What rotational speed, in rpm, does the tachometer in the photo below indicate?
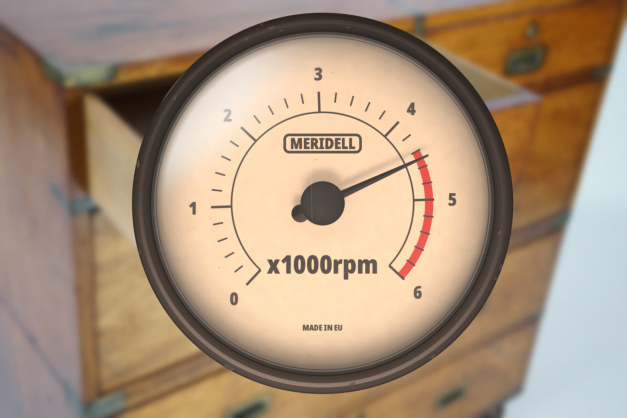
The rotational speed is 4500 rpm
